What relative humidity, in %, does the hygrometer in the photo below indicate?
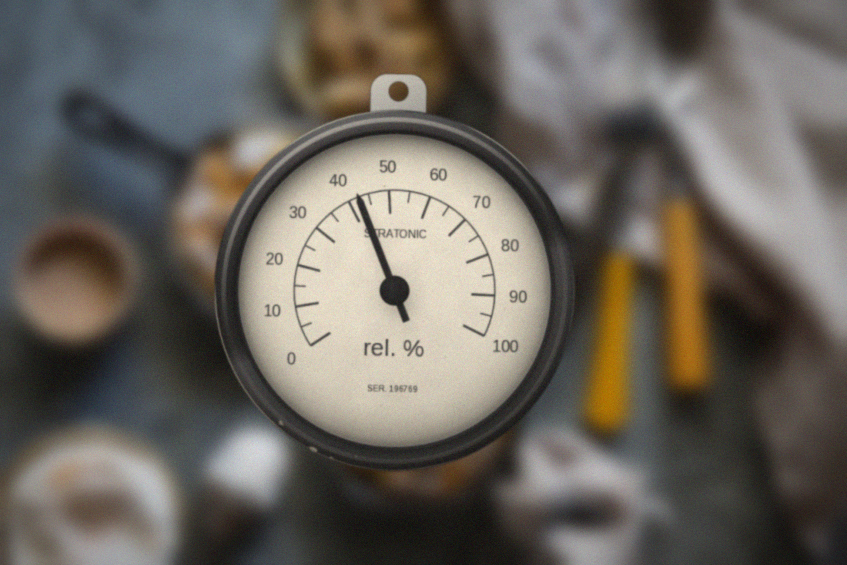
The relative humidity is 42.5 %
